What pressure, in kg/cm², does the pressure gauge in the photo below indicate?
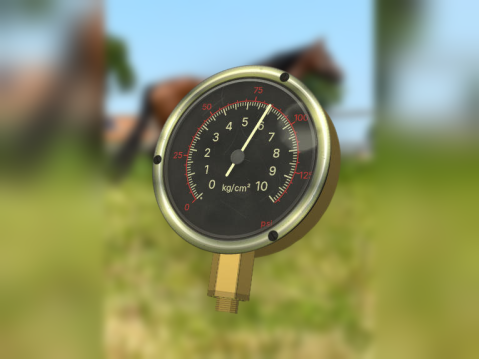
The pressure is 6 kg/cm²
